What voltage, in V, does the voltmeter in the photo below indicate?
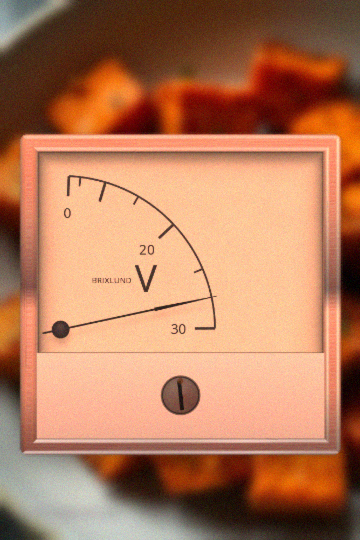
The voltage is 27.5 V
